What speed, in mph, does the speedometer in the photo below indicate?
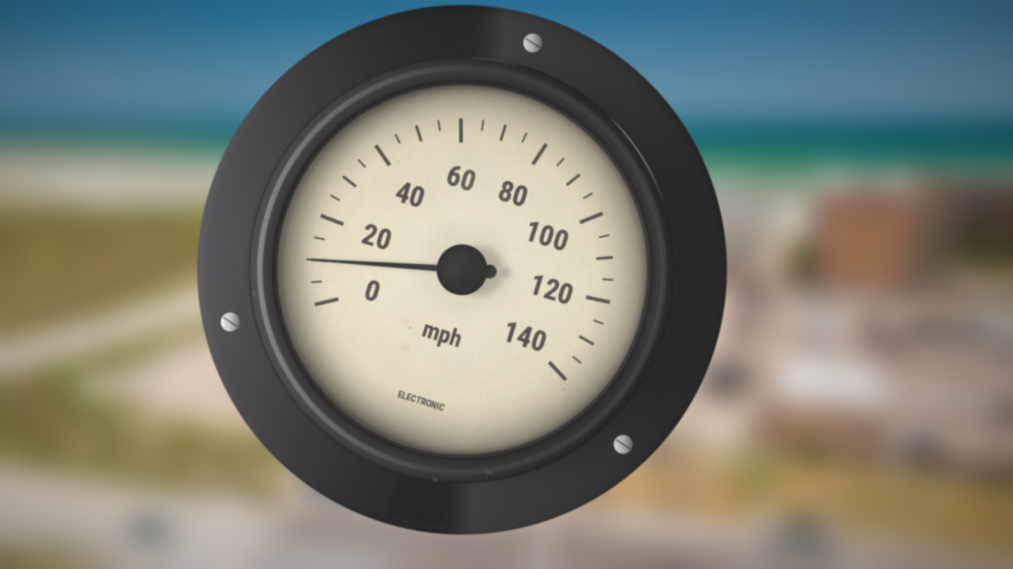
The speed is 10 mph
